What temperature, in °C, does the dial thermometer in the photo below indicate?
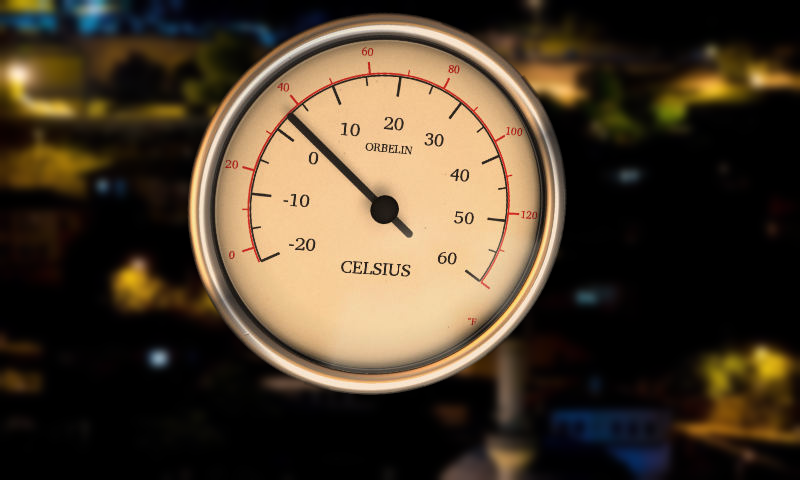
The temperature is 2.5 °C
